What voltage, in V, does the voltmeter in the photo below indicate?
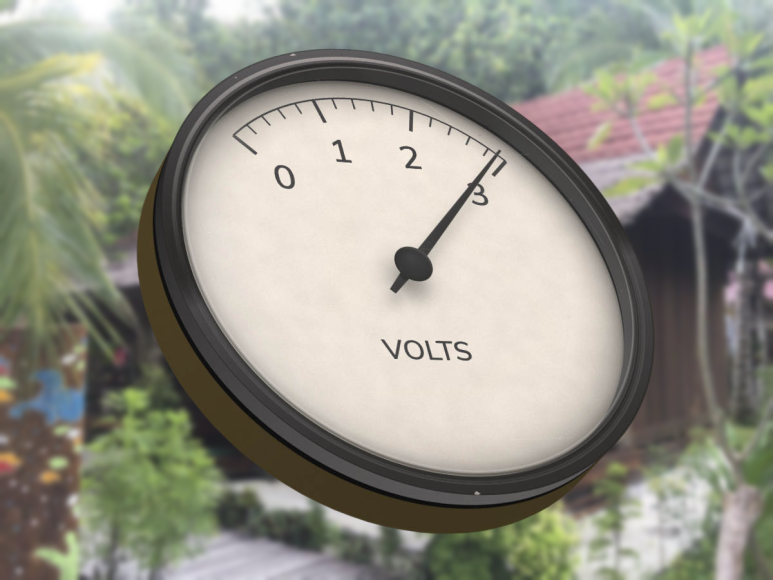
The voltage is 2.9 V
